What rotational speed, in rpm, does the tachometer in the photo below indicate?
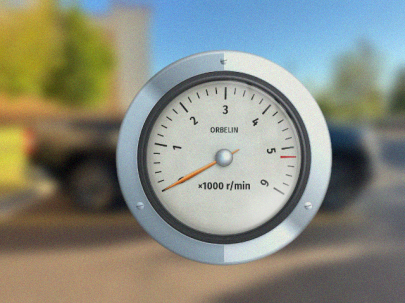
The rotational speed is 0 rpm
